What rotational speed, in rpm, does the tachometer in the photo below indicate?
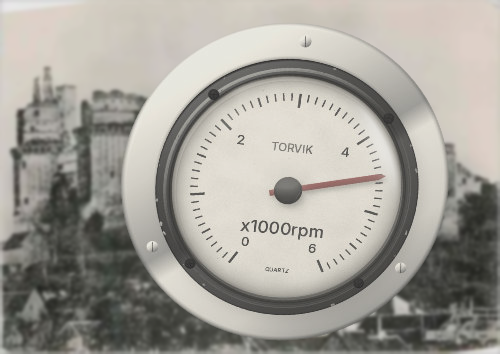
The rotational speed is 4500 rpm
